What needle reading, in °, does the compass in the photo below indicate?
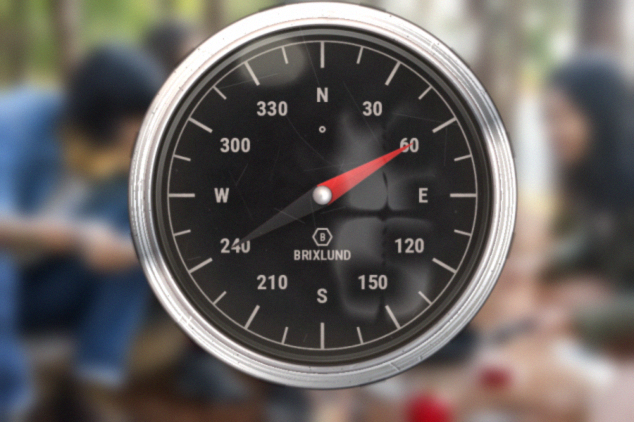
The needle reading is 60 °
